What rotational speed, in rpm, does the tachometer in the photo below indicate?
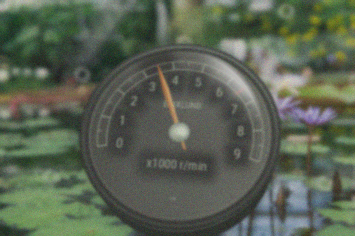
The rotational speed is 3500 rpm
